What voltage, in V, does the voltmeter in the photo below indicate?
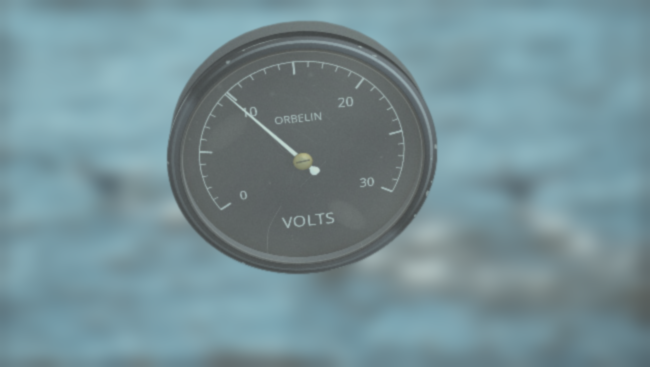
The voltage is 10 V
